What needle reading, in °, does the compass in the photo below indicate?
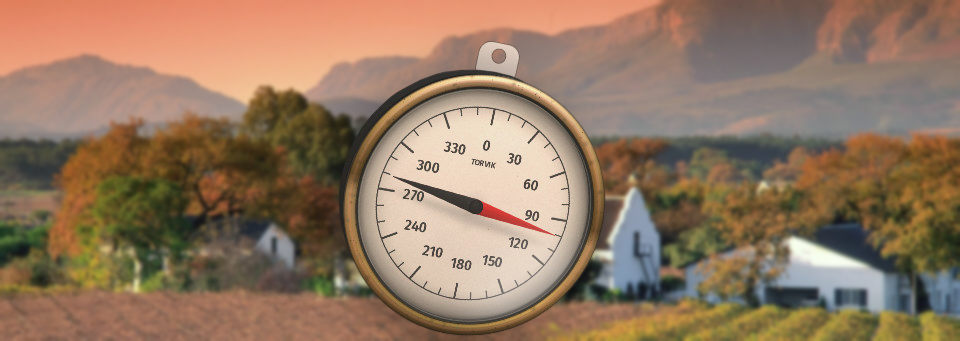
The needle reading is 100 °
